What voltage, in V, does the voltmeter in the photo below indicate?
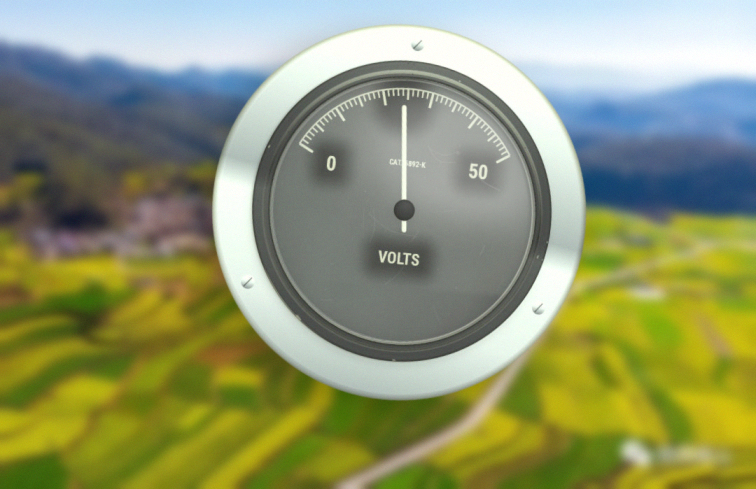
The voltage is 24 V
